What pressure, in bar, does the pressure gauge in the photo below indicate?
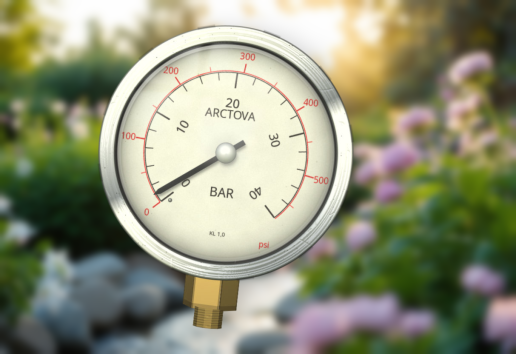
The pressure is 1 bar
